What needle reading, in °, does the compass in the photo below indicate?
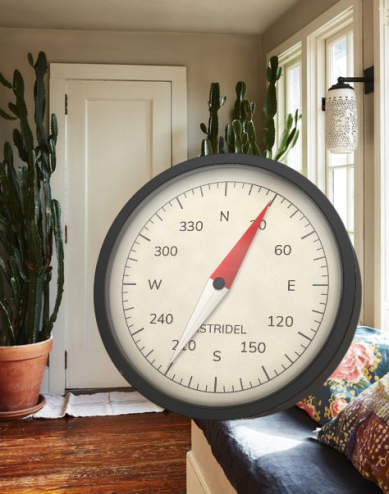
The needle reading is 30 °
